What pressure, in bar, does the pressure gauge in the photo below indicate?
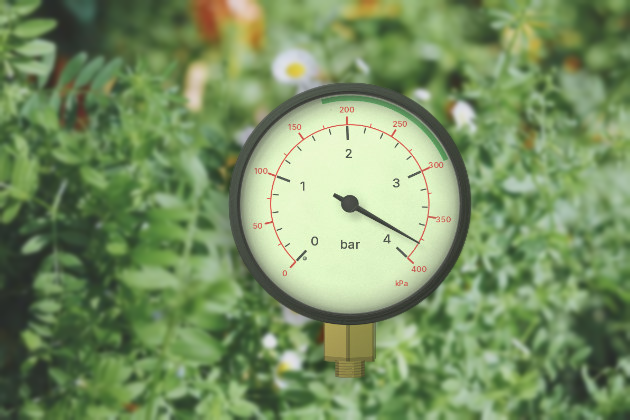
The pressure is 3.8 bar
